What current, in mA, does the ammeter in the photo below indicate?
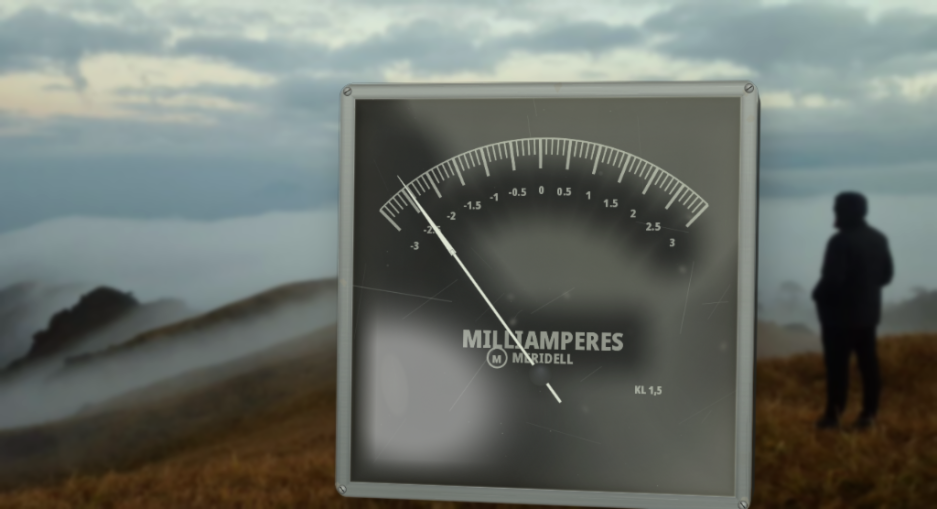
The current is -2.4 mA
